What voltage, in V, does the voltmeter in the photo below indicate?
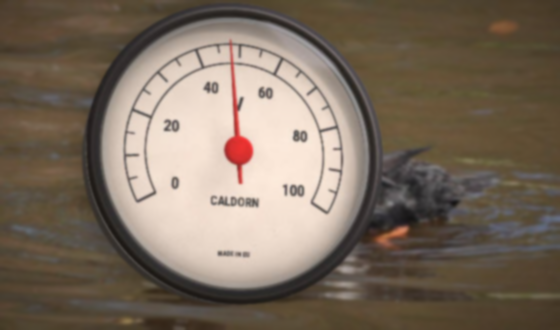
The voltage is 47.5 V
